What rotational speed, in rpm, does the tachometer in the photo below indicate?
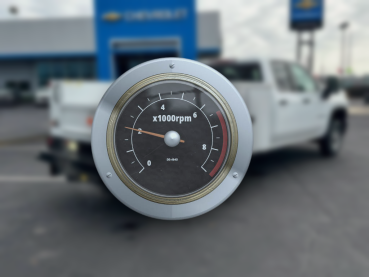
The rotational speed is 2000 rpm
